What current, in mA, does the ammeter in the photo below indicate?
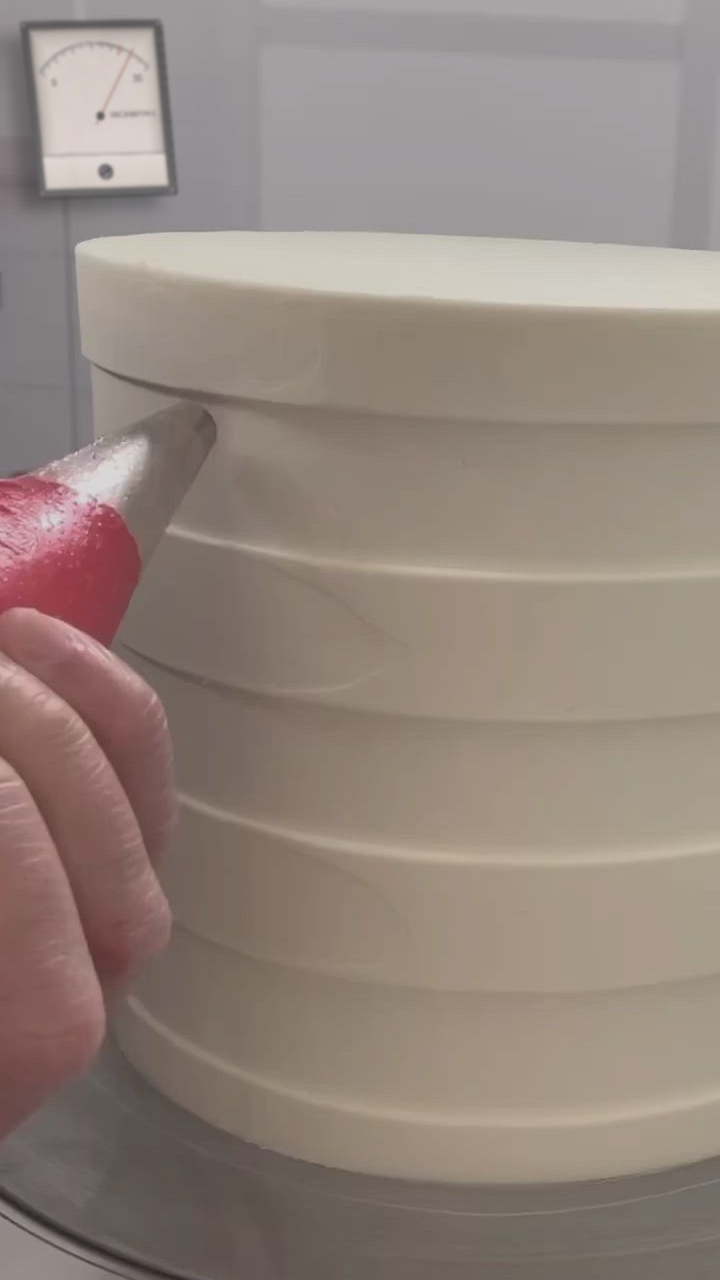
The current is 25 mA
